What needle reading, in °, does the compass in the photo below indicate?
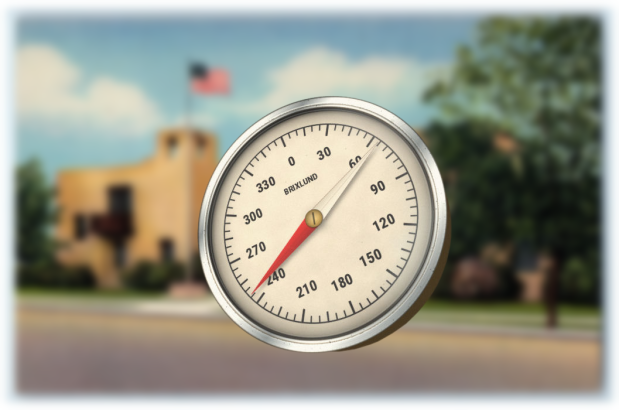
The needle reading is 245 °
